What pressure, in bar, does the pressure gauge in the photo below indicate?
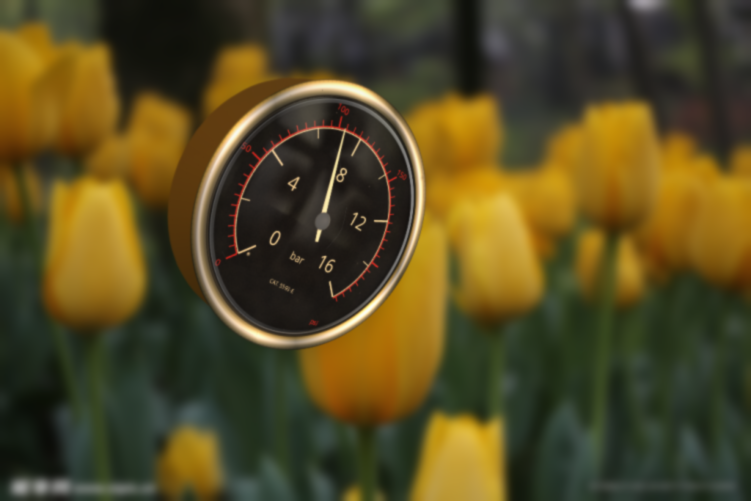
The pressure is 7 bar
